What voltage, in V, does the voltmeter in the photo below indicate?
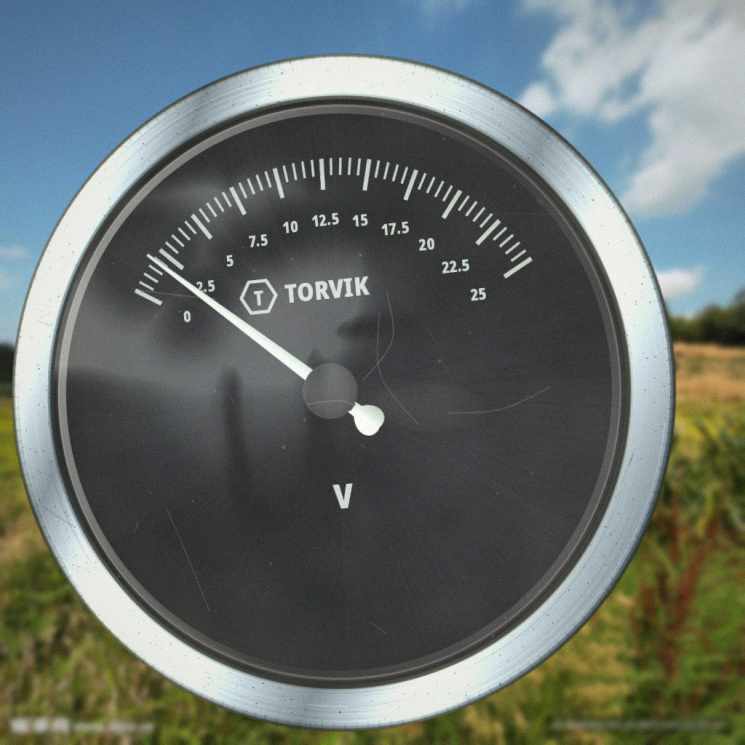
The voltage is 2 V
